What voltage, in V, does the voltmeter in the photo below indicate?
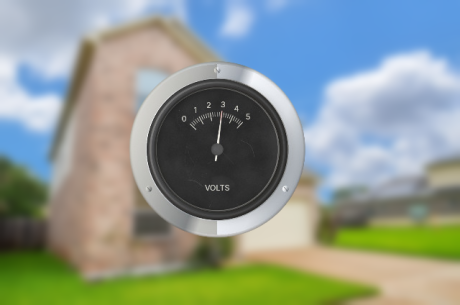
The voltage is 3 V
